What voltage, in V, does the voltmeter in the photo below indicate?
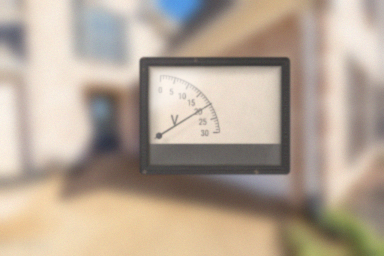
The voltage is 20 V
